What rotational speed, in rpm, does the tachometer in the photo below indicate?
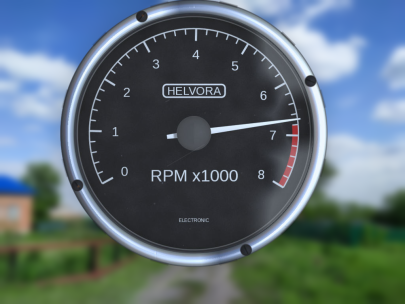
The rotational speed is 6700 rpm
